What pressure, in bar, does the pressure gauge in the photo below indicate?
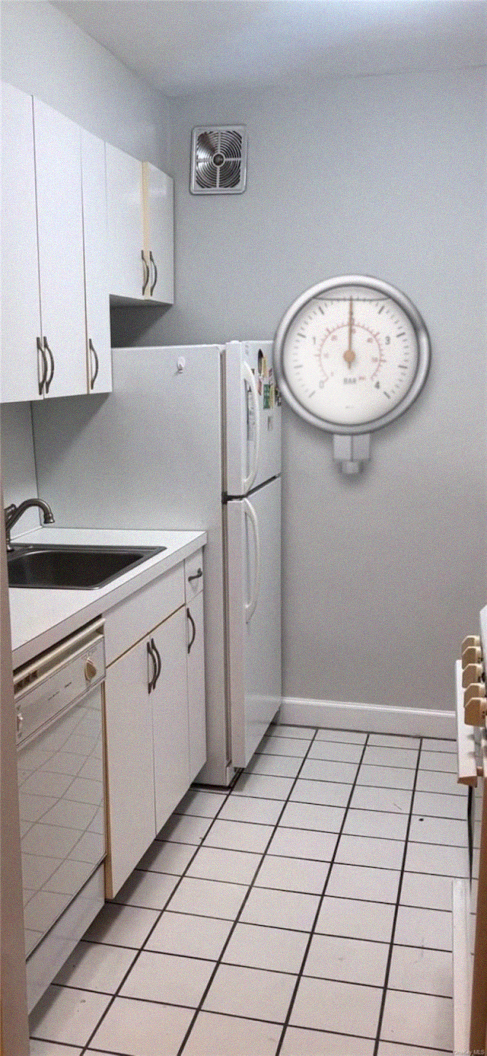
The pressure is 2 bar
